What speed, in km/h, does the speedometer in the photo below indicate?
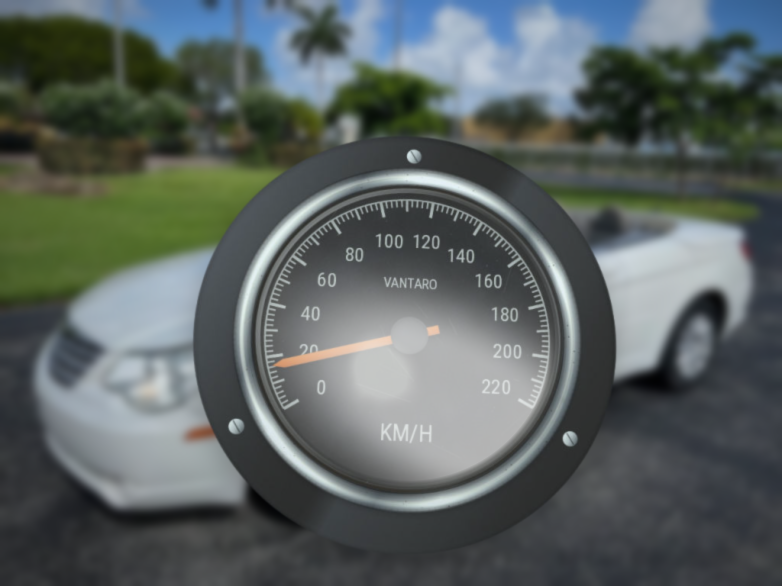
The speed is 16 km/h
